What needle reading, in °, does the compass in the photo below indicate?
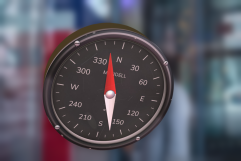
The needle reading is 345 °
